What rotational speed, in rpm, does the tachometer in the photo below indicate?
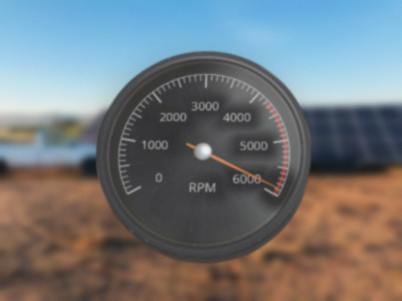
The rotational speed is 5900 rpm
